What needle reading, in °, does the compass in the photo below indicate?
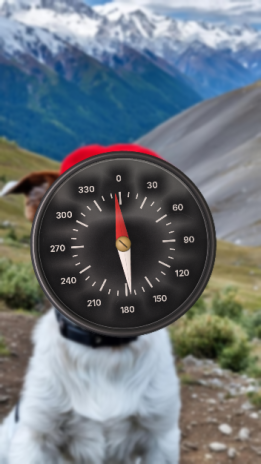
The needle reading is 355 °
